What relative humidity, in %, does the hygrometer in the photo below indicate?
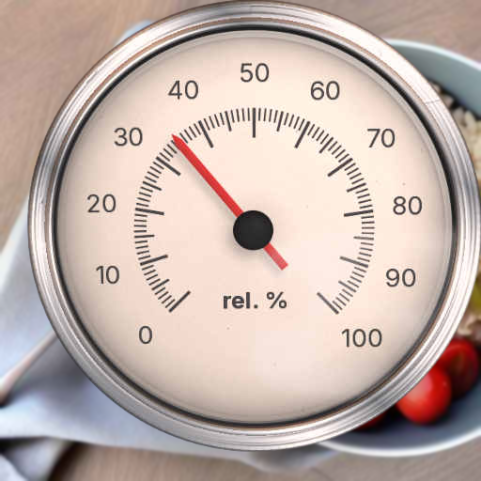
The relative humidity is 35 %
